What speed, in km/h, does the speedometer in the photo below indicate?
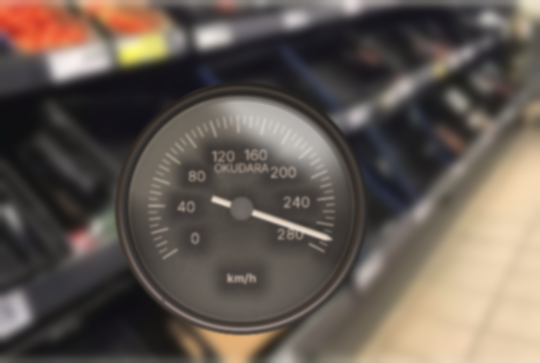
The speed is 270 km/h
